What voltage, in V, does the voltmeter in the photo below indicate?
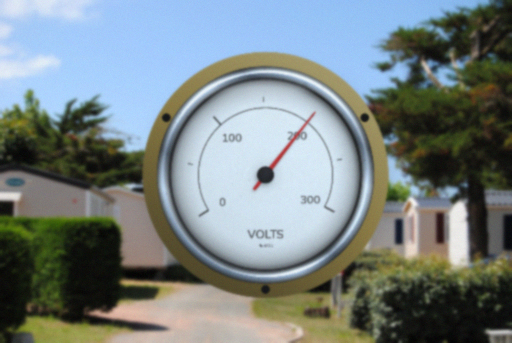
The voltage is 200 V
